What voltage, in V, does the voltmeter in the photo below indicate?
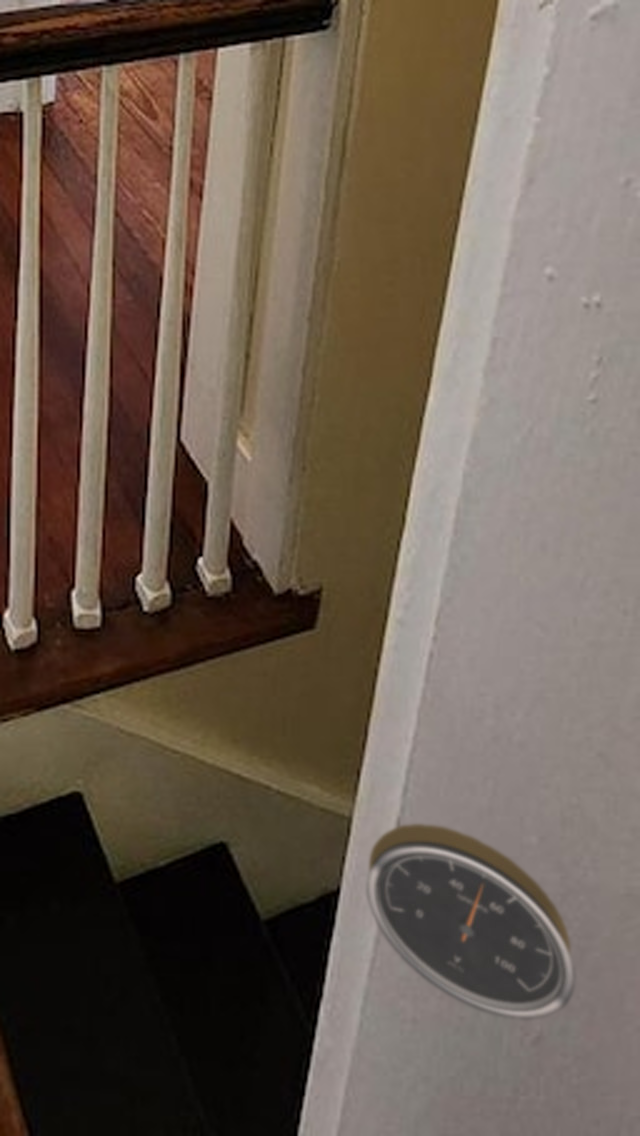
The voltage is 50 V
